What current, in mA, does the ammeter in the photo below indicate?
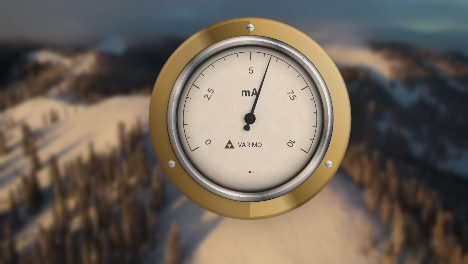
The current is 5.75 mA
